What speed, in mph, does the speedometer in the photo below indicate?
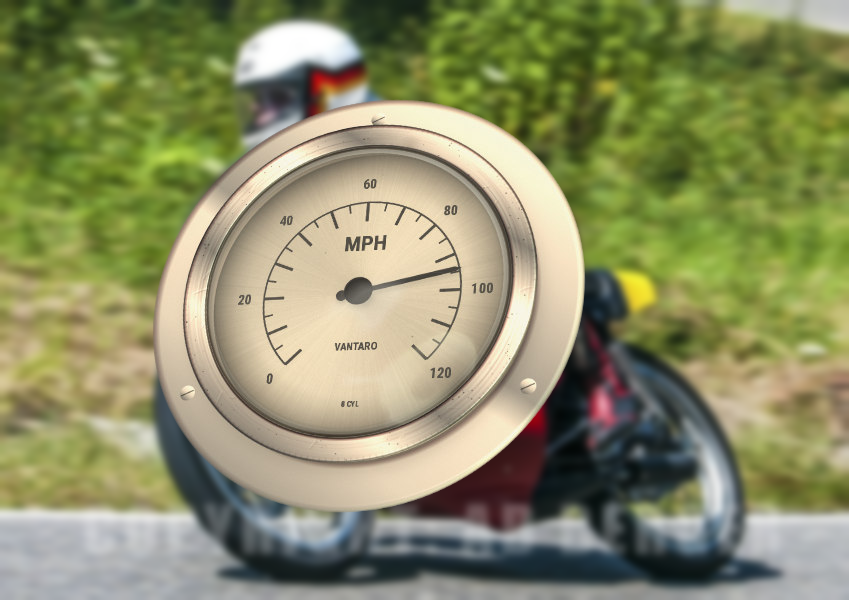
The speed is 95 mph
